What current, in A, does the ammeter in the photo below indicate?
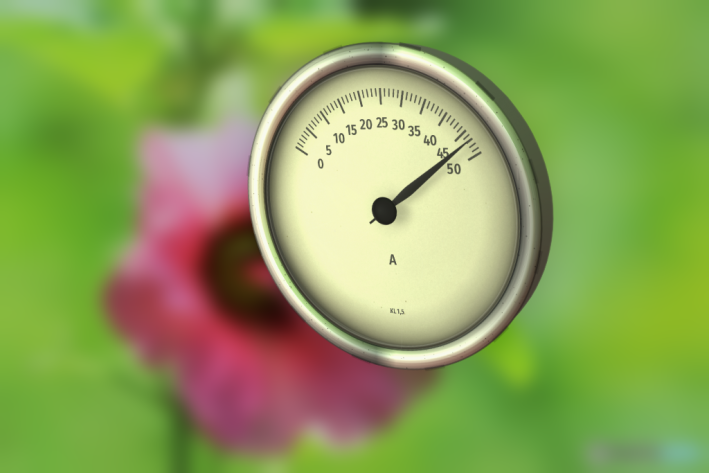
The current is 47 A
